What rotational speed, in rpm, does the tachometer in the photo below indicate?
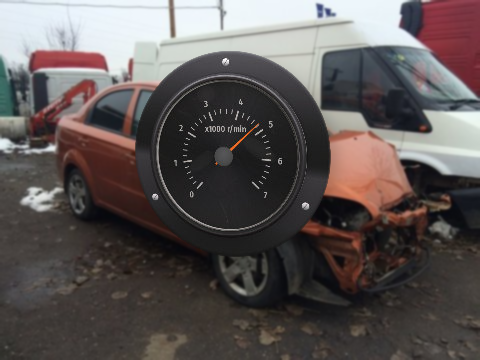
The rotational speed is 4800 rpm
